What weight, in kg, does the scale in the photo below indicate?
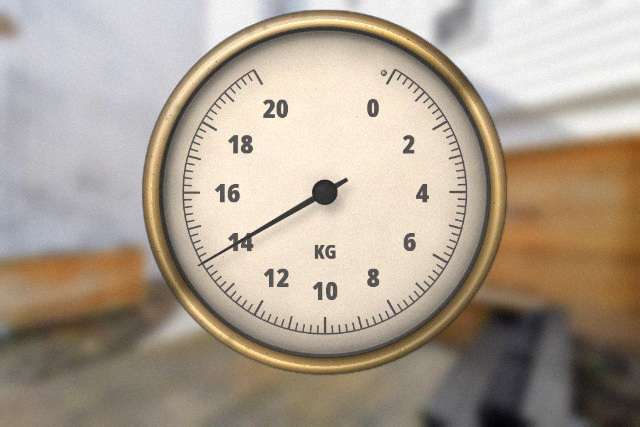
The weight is 14 kg
